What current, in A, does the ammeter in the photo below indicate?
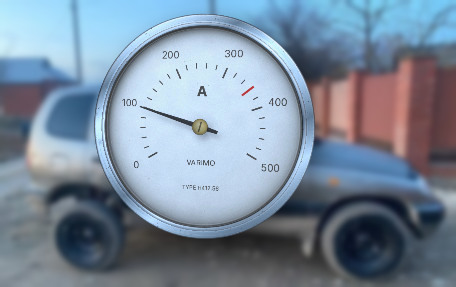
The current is 100 A
